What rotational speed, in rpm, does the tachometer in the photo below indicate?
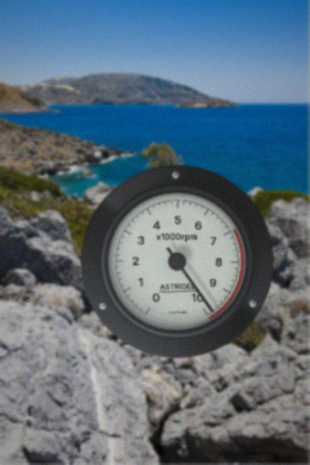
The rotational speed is 9800 rpm
